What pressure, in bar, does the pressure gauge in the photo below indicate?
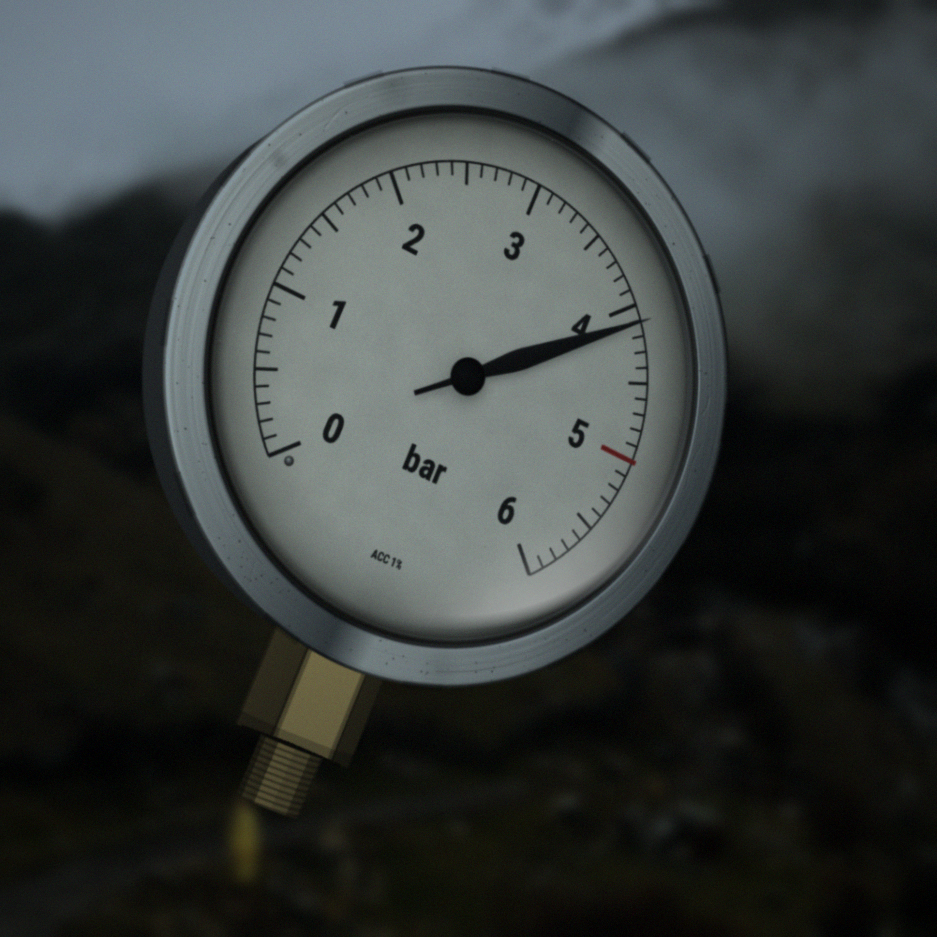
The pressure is 4.1 bar
